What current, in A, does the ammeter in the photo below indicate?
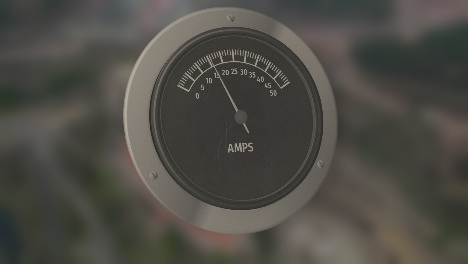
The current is 15 A
